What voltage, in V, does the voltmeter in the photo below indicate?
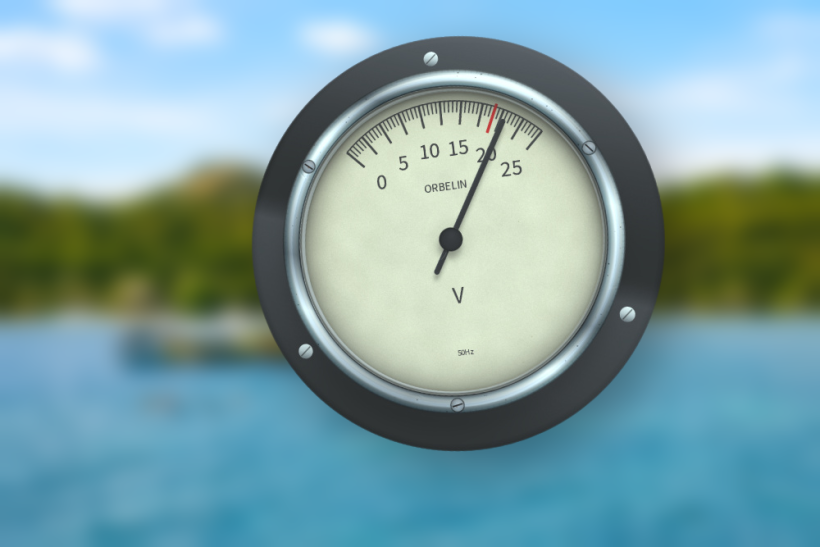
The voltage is 20.5 V
